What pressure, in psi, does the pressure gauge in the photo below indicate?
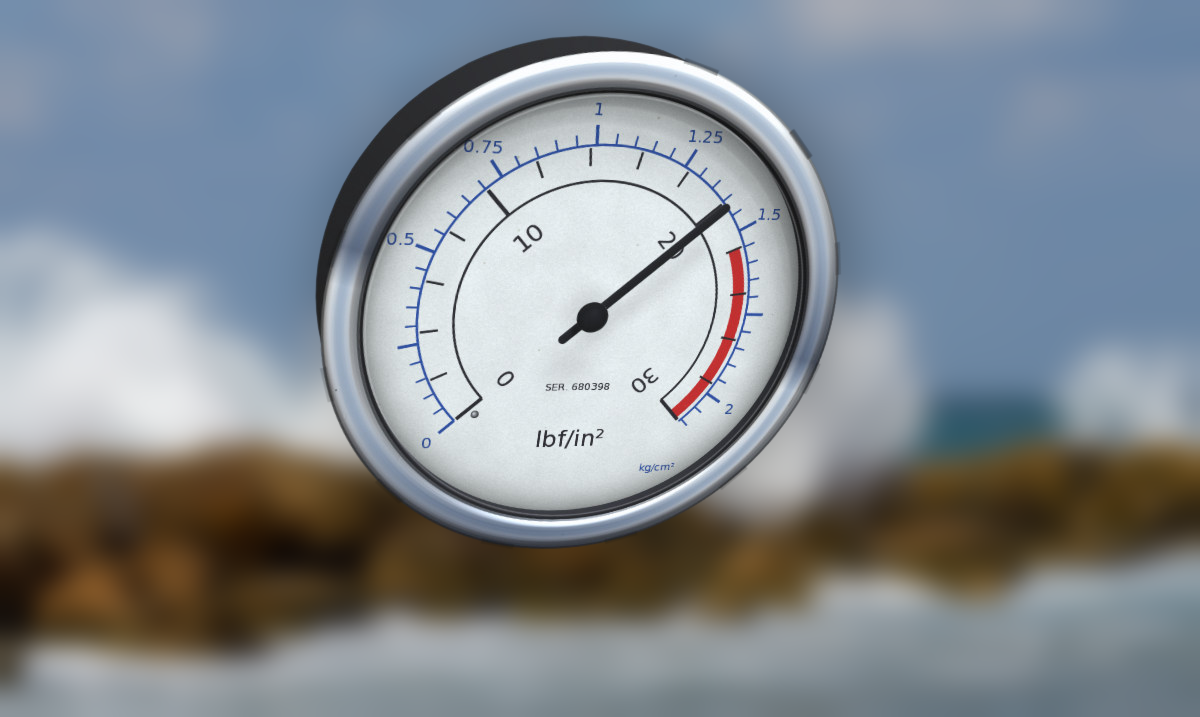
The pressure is 20 psi
